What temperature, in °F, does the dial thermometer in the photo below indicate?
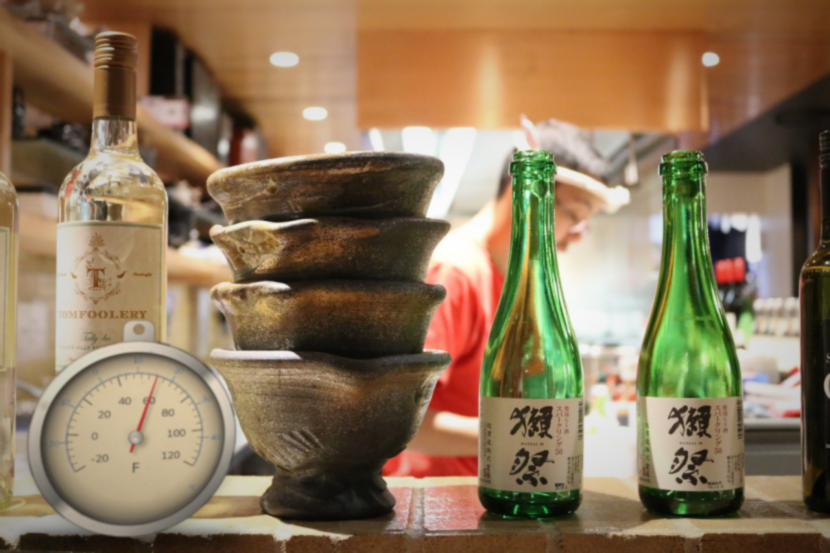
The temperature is 60 °F
